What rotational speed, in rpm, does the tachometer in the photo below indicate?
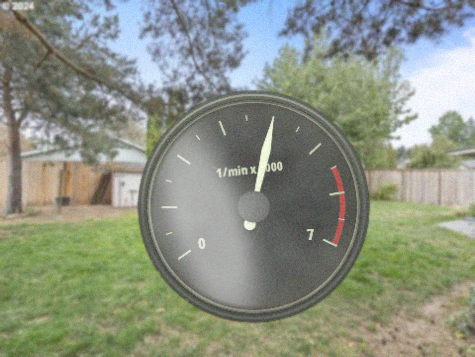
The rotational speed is 4000 rpm
